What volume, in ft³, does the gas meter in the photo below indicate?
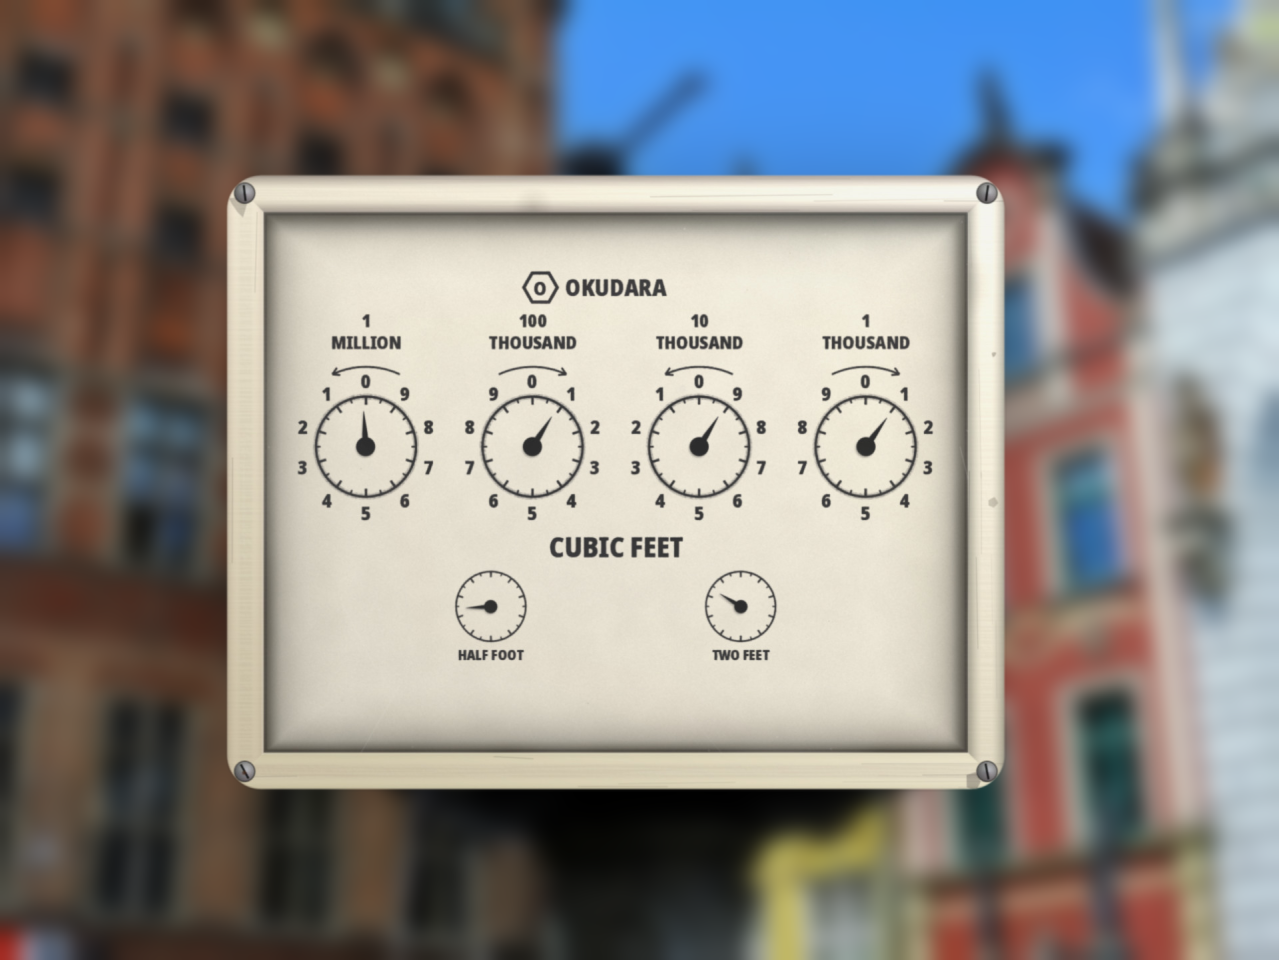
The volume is 9100 ft³
